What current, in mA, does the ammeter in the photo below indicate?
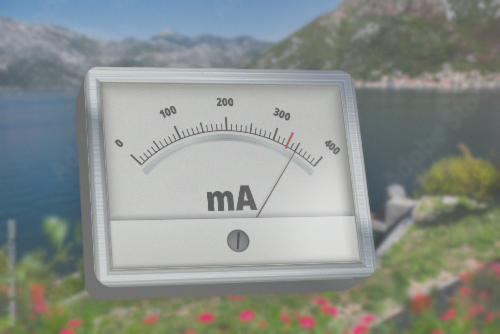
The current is 350 mA
